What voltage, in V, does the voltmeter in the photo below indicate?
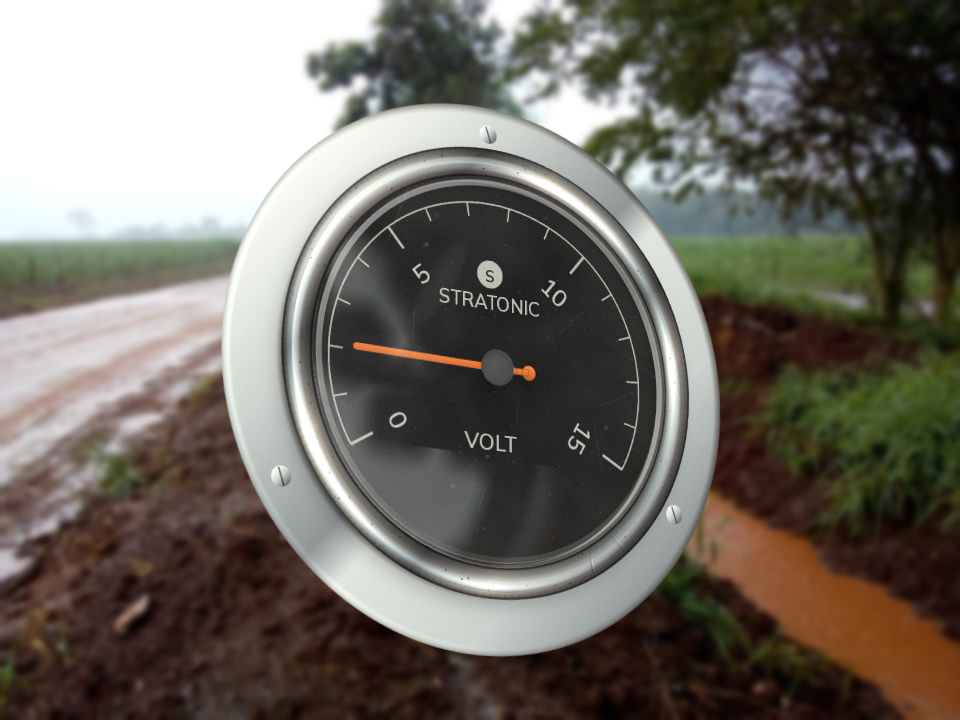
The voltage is 2 V
